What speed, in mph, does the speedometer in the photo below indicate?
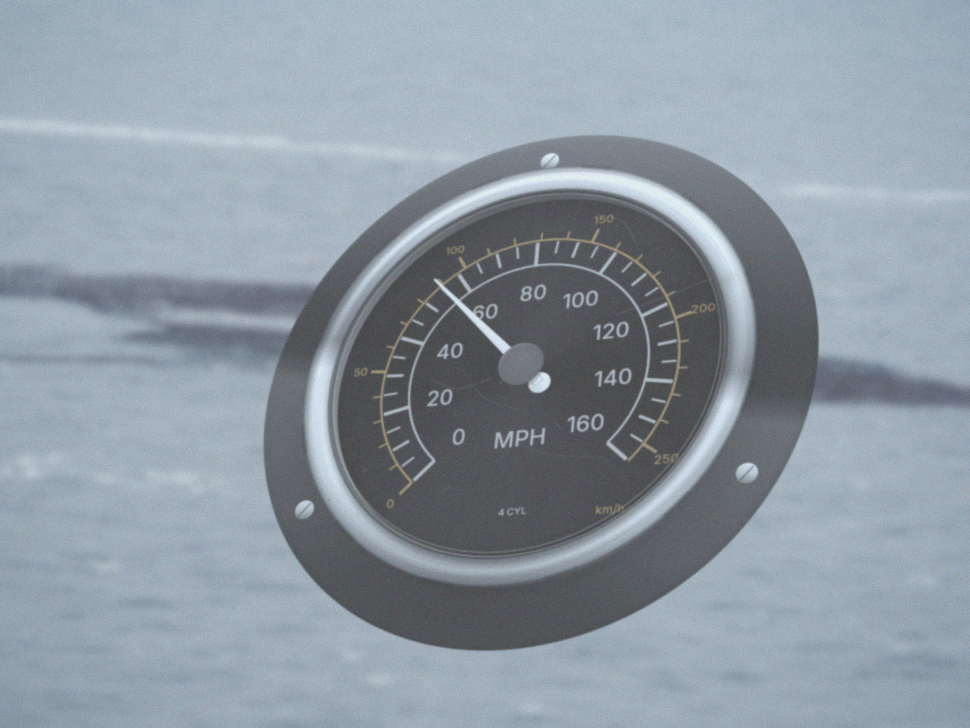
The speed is 55 mph
